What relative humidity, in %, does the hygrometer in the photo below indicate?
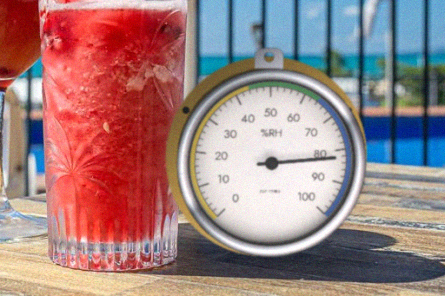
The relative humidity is 82 %
